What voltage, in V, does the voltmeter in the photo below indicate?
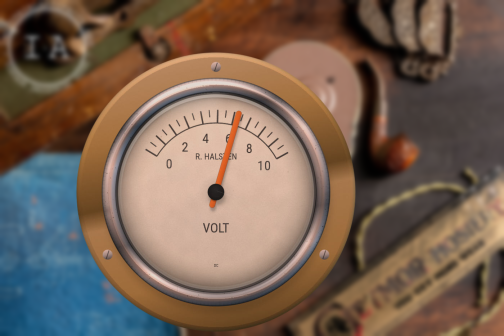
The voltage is 6.25 V
